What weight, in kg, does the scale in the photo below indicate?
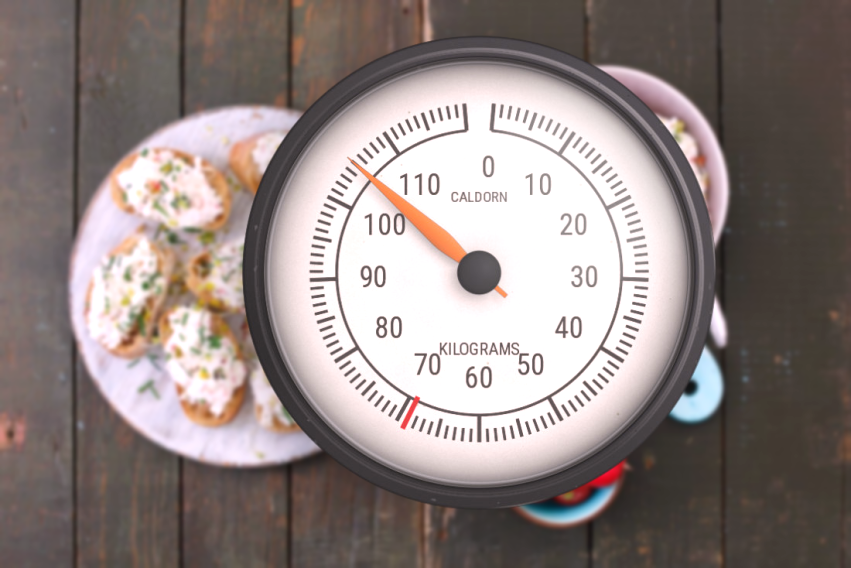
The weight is 105 kg
